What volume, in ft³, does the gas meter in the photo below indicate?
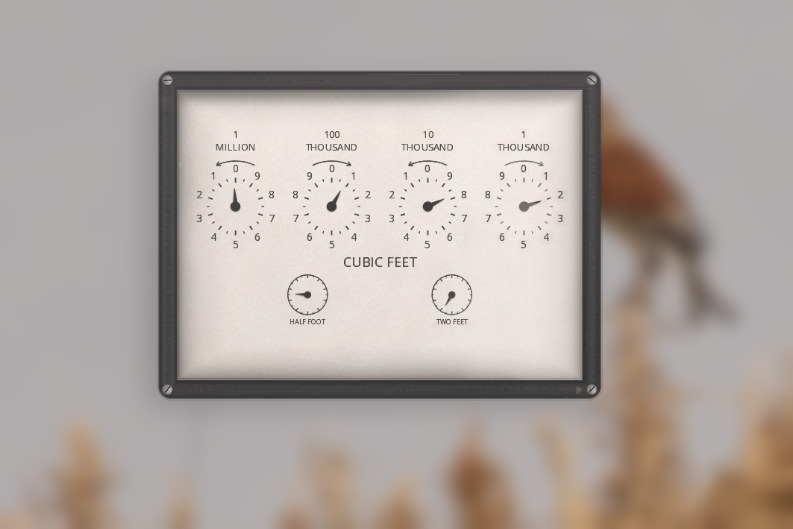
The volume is 8200 ft³
